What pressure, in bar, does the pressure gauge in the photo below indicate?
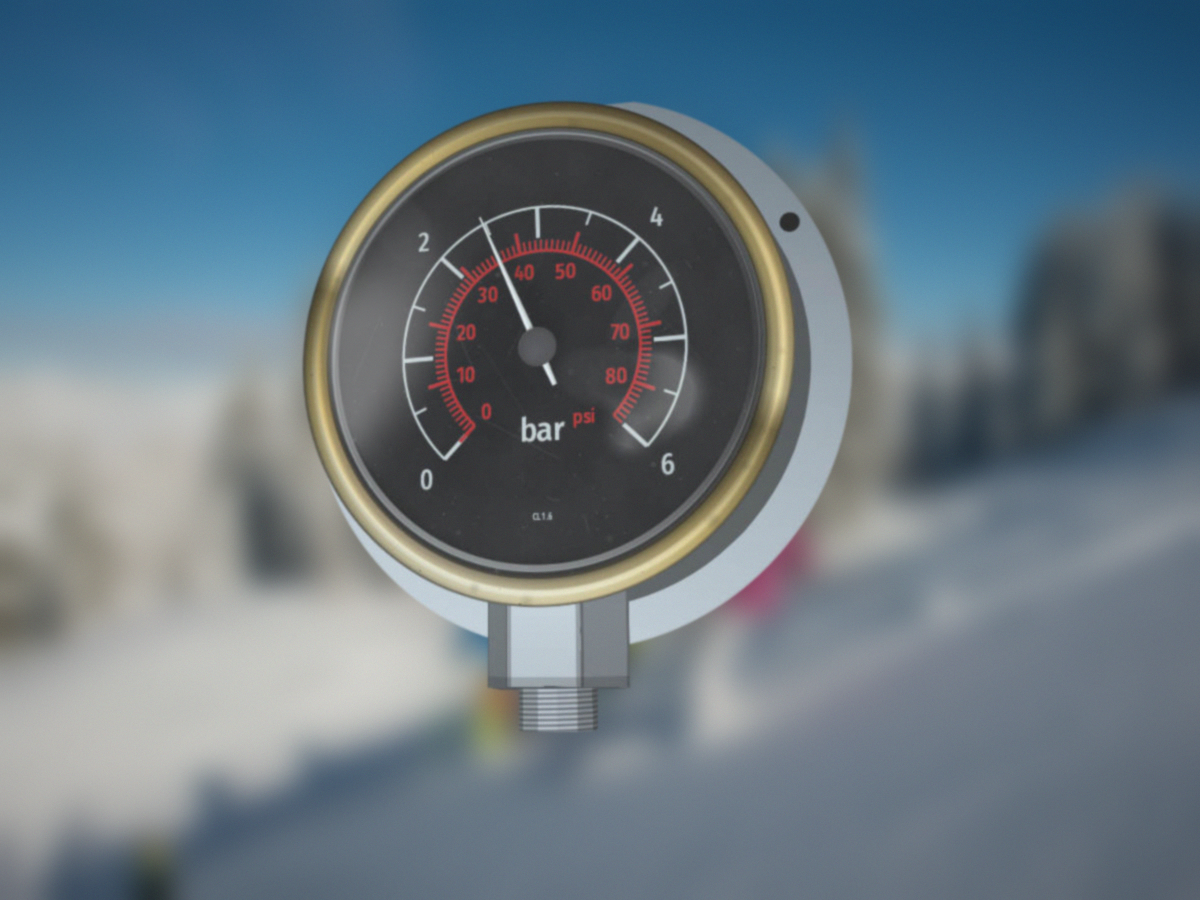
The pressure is 2.5 bar
